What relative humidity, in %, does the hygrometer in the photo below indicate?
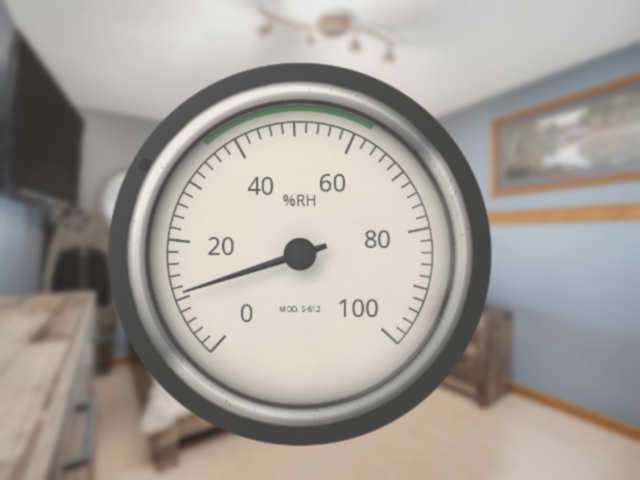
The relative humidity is 11 %
